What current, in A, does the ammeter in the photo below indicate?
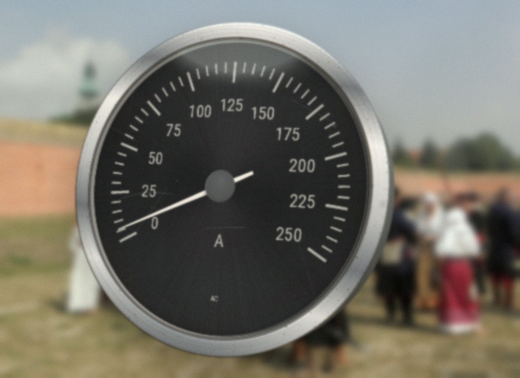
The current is 5 A
